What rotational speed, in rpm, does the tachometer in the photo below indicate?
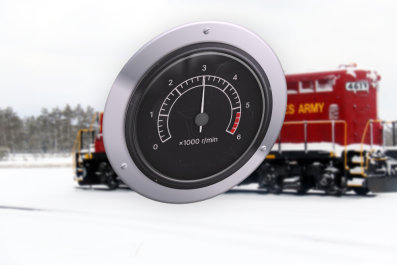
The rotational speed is 3000 rpm
